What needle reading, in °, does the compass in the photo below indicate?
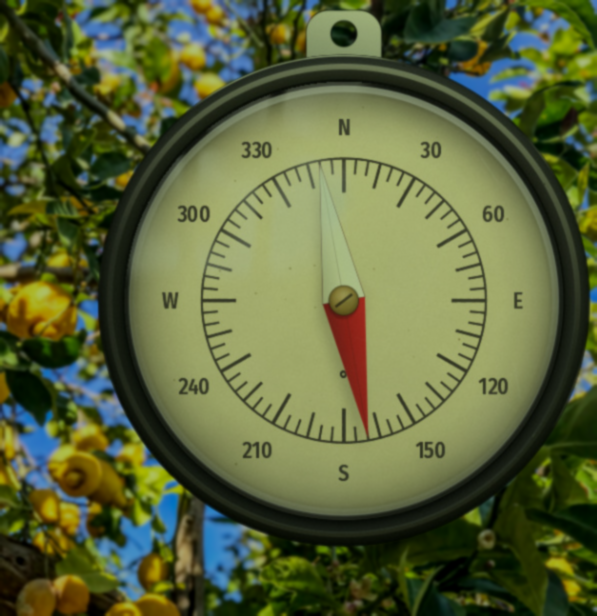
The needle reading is 170 °
